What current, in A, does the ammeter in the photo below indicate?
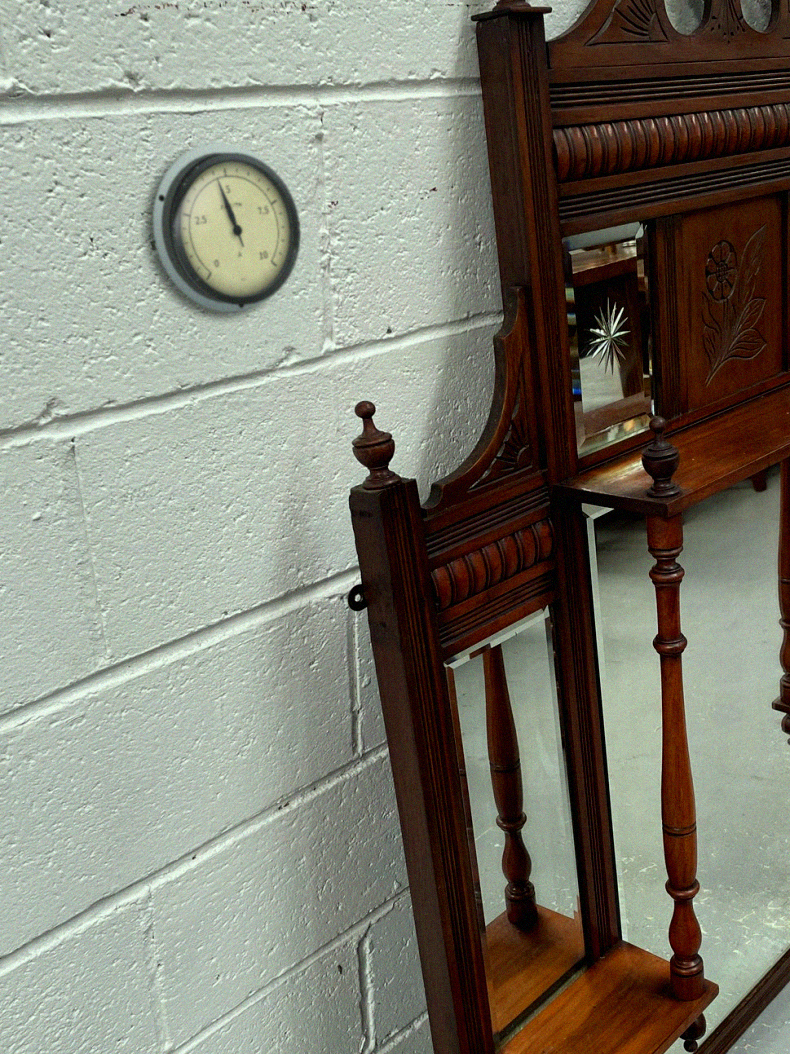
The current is 4.5 A
